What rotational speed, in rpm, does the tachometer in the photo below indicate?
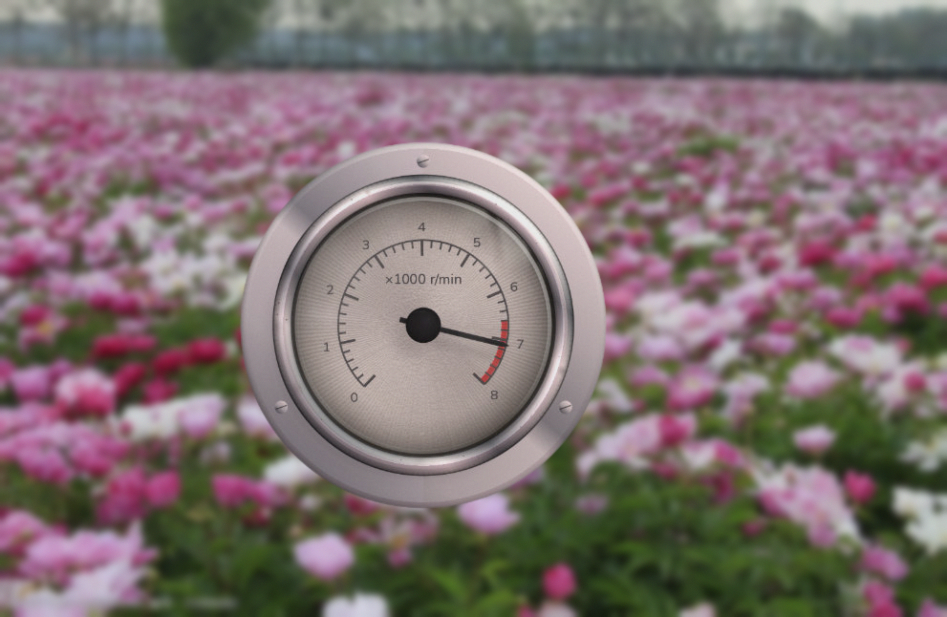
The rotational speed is 7100 rpm
